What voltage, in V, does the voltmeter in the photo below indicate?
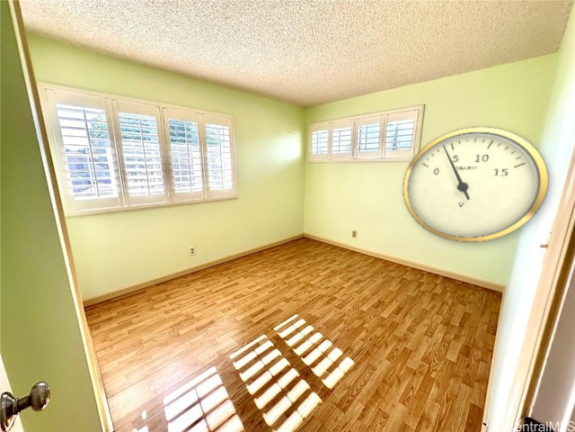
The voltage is 4 V
